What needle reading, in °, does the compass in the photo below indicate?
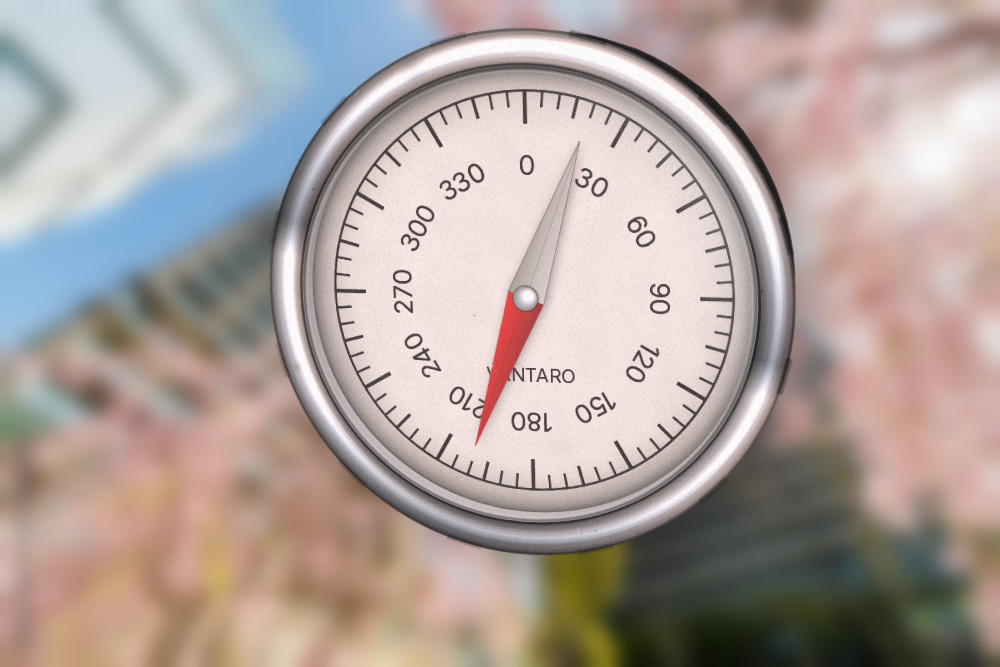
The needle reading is 200 °
